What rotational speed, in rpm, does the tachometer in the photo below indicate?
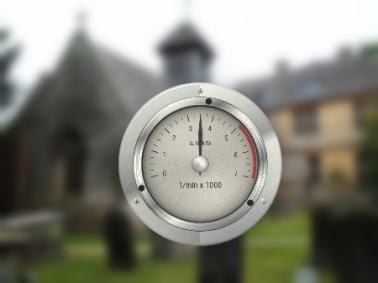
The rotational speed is 3500 rpm
